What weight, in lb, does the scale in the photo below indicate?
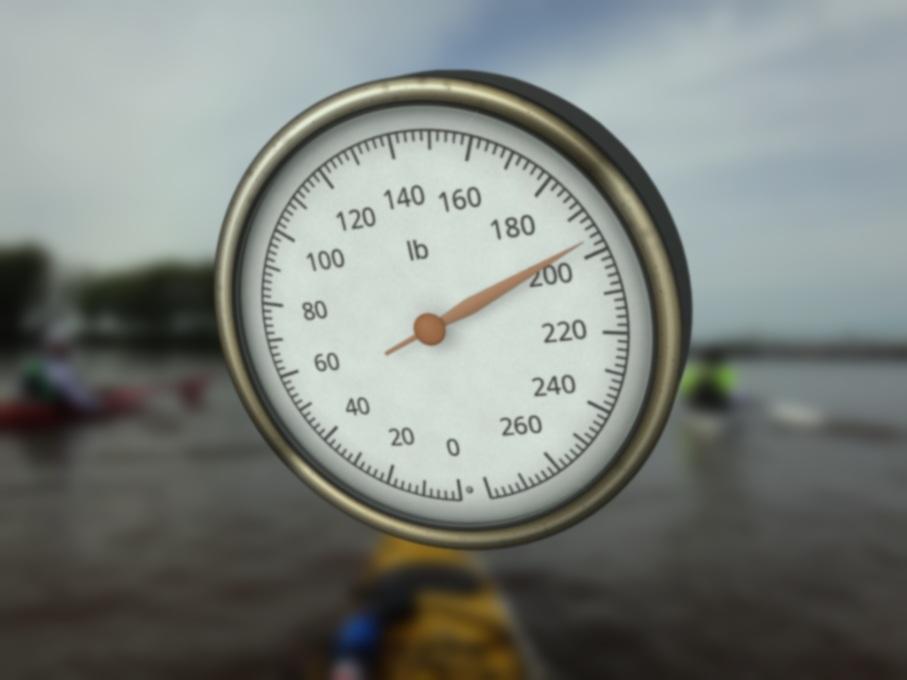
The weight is 196 lb
